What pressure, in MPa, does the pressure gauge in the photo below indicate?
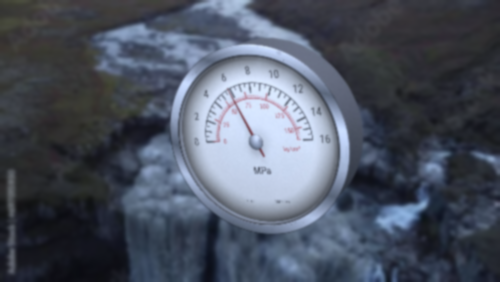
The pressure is 6 MPa
